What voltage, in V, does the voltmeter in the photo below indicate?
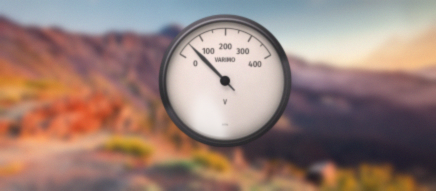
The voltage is 50 V
